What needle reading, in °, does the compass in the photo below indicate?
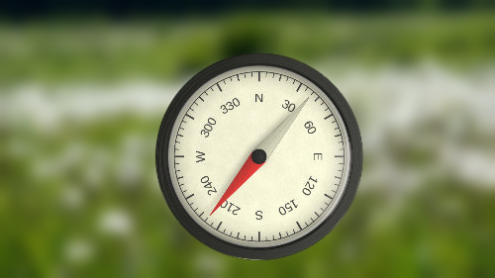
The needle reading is 220 °
